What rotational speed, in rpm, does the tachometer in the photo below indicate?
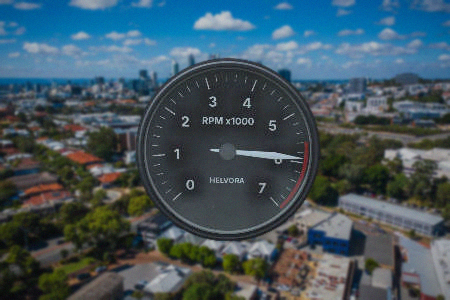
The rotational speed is 5900 rpm
